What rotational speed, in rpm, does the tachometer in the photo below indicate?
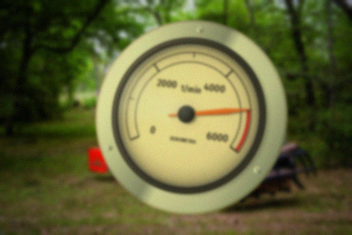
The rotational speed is 5000 rpm
